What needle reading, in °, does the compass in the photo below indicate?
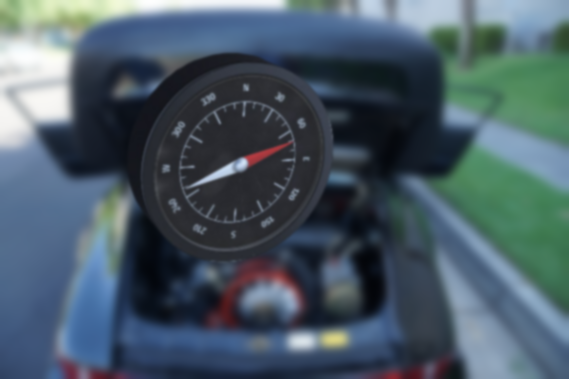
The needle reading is 70 °
